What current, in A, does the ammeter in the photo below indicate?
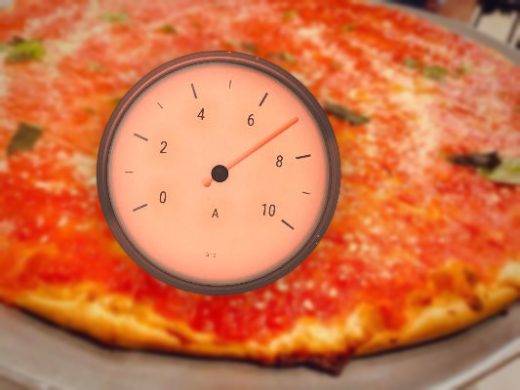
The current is 7 A
